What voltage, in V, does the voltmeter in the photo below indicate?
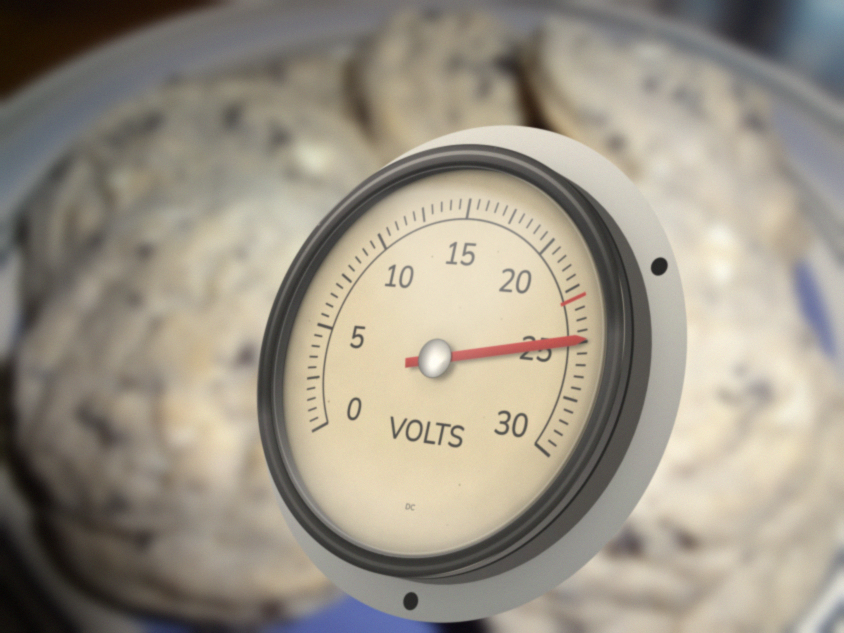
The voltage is 25 V
